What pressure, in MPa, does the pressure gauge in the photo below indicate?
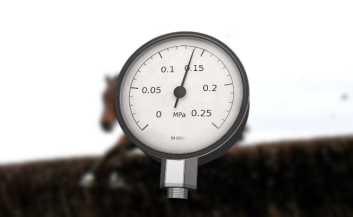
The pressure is 0.14 MPa
